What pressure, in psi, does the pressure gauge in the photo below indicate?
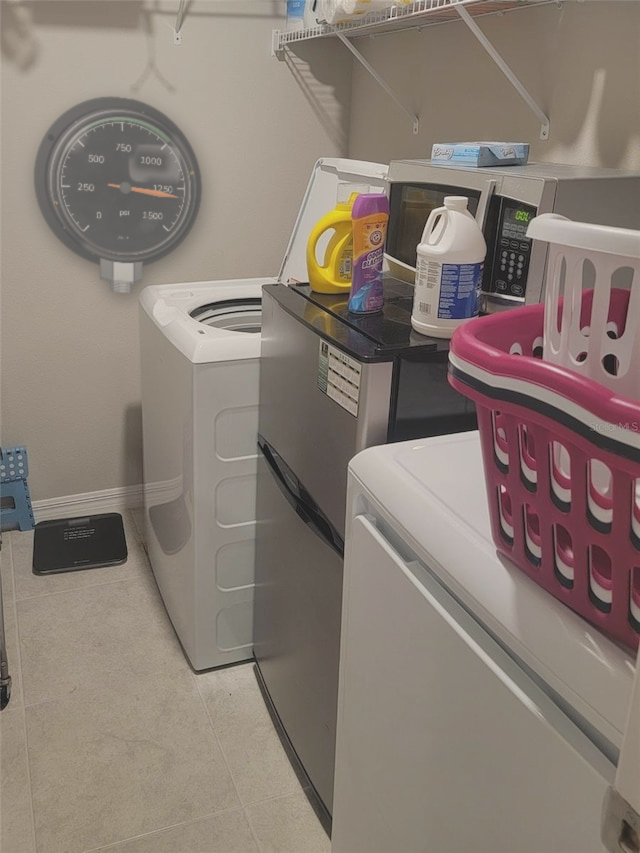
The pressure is 1300 psi
